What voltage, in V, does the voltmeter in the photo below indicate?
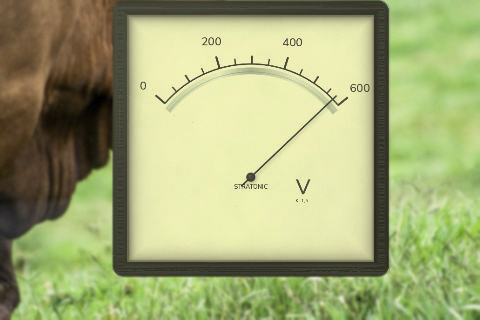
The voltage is 575 V
